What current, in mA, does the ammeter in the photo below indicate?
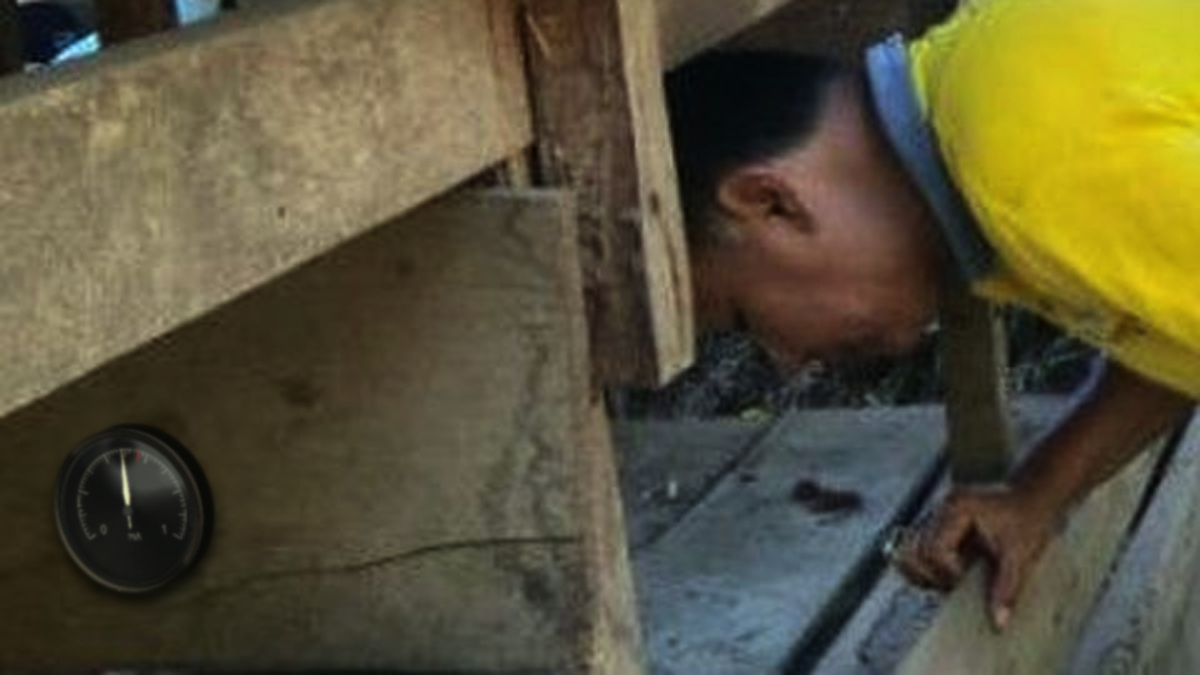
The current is 0.5 mA
